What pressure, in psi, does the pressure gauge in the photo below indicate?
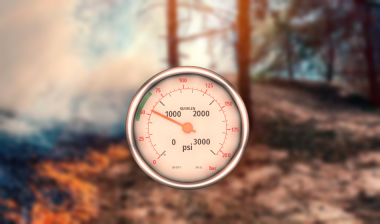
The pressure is 800 psi
